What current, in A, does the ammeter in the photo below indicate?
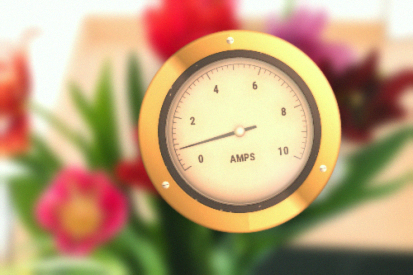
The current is 0.8 A
